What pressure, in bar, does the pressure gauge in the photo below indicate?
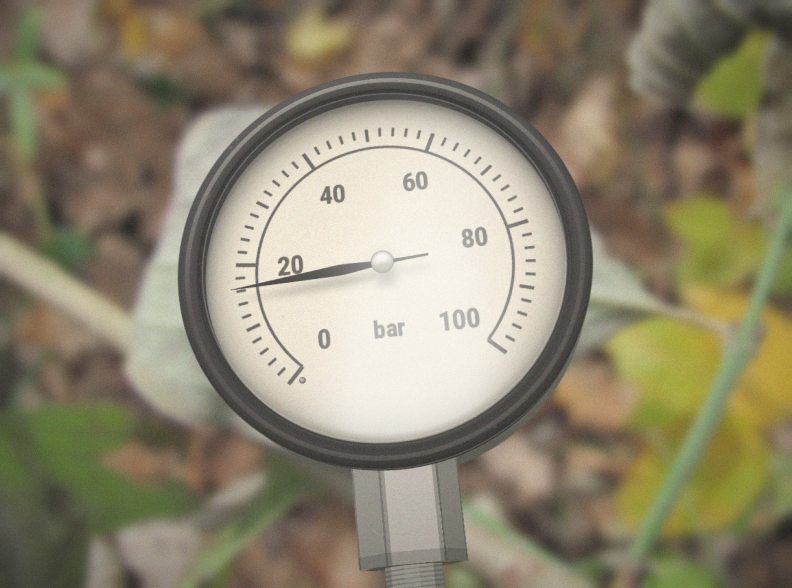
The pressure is 16 bar
